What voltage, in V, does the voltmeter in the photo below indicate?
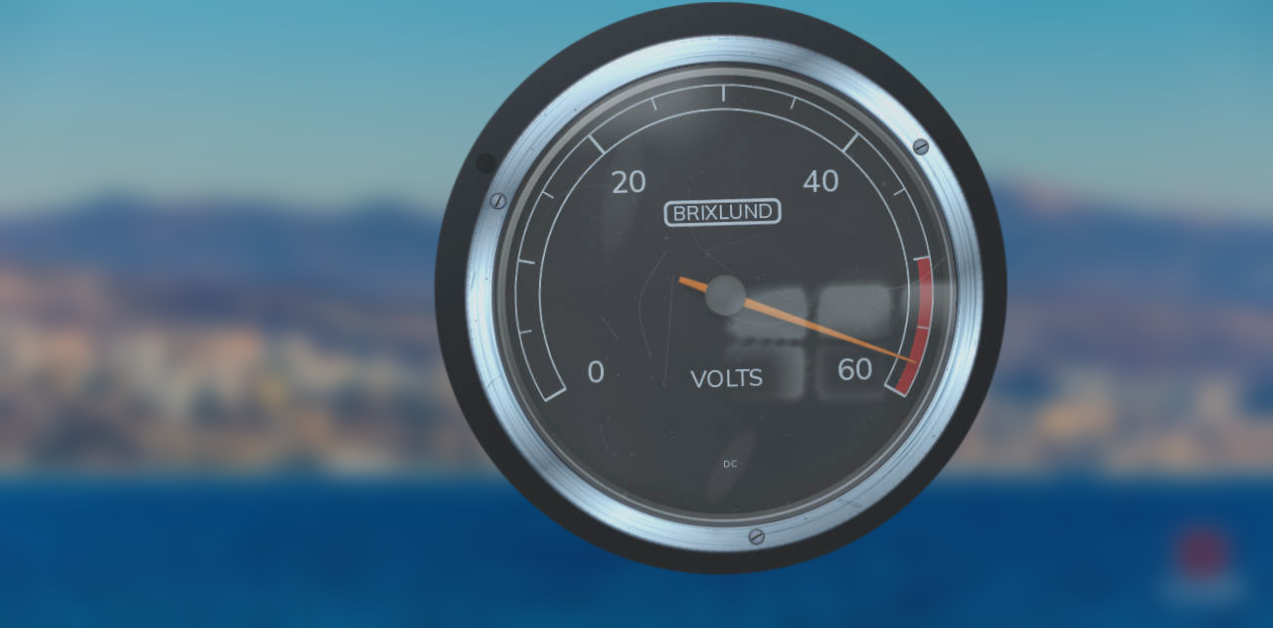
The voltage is 57.5 V
